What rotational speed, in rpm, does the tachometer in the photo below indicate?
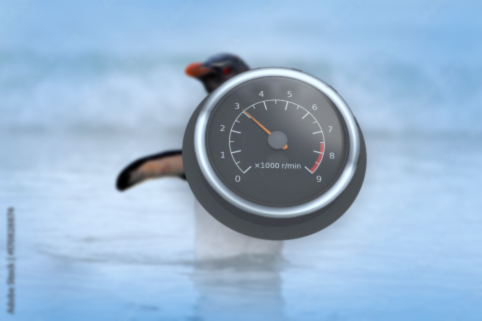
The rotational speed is 3000 rpm
